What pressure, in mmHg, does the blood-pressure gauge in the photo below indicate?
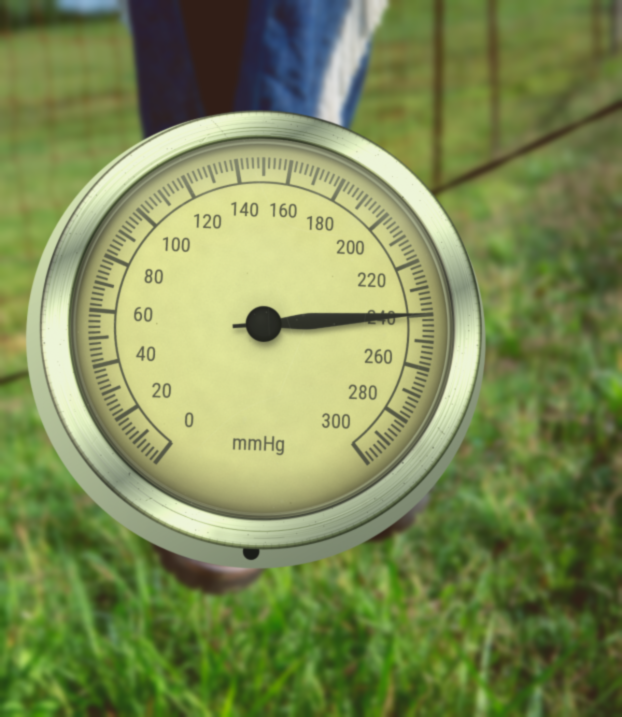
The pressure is 240 mmHg
